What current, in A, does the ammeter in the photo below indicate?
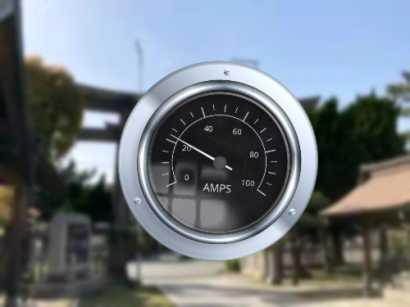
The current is 22.5 A
